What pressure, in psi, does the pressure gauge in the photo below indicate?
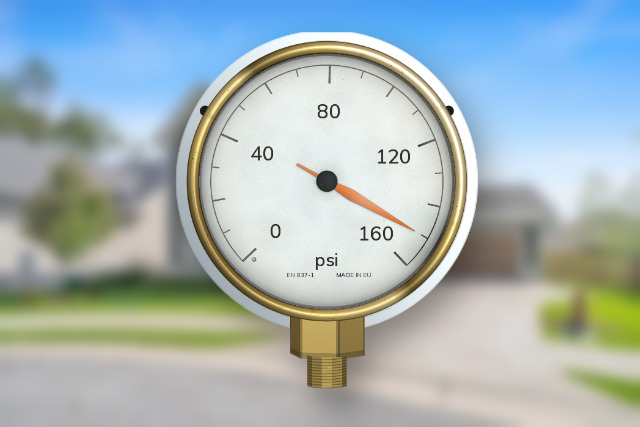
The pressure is 150 psi
